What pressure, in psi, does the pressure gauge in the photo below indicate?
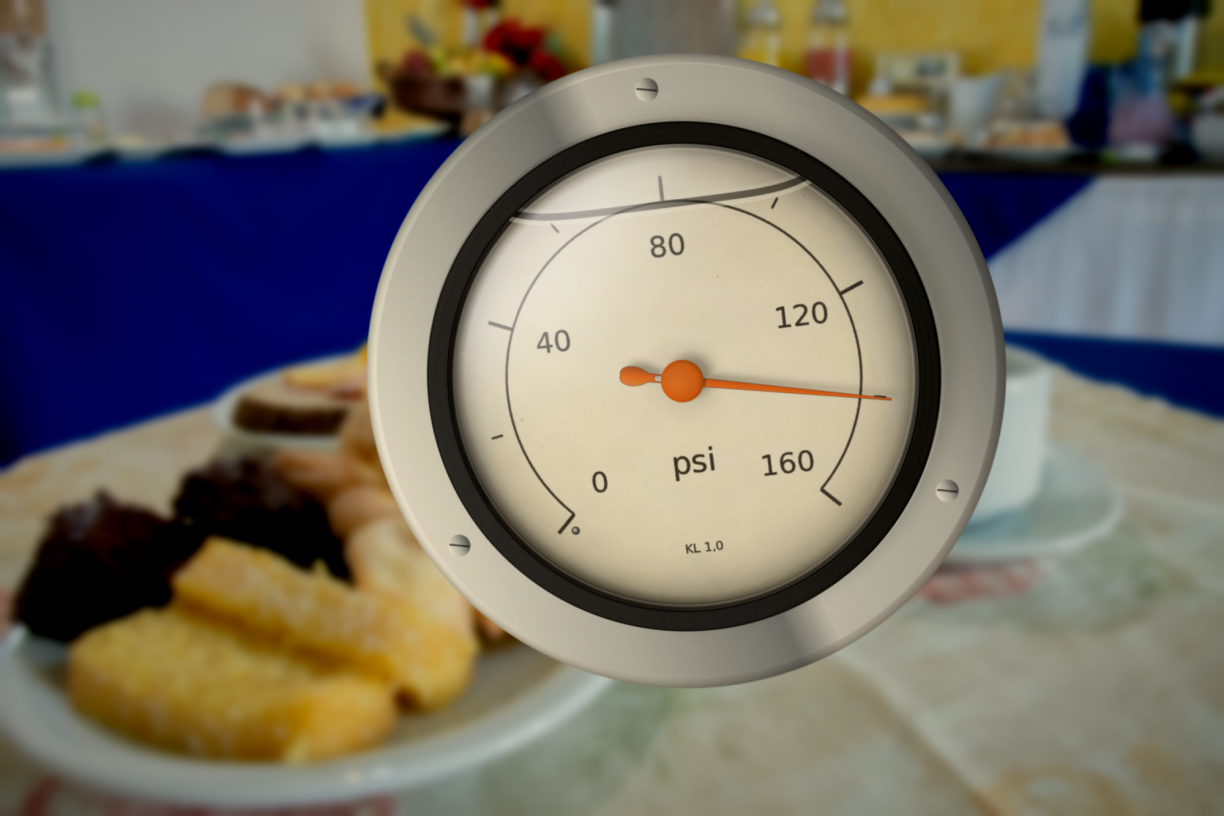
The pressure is 140 psi
